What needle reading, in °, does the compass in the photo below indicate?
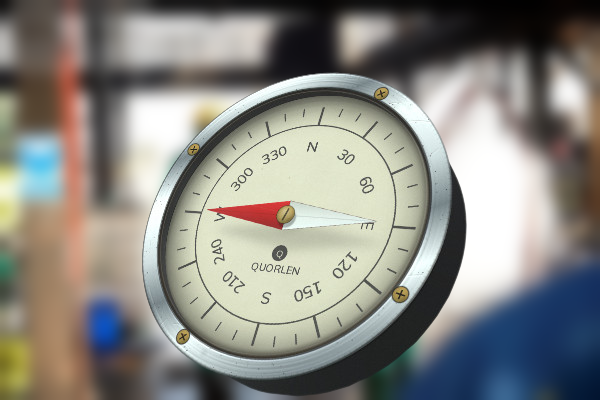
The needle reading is 270 °
